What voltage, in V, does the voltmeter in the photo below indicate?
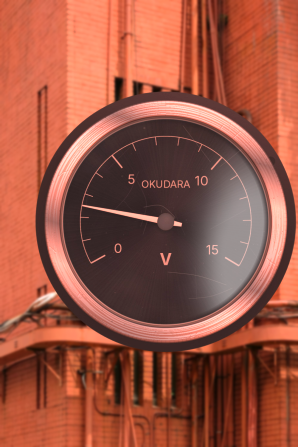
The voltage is 2.5 V
